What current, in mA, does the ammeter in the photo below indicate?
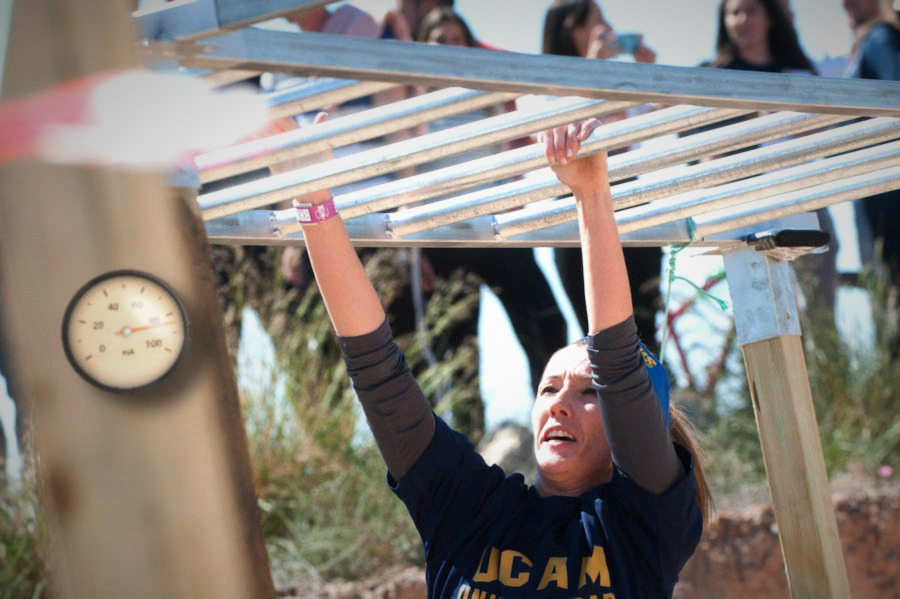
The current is 85 mA
